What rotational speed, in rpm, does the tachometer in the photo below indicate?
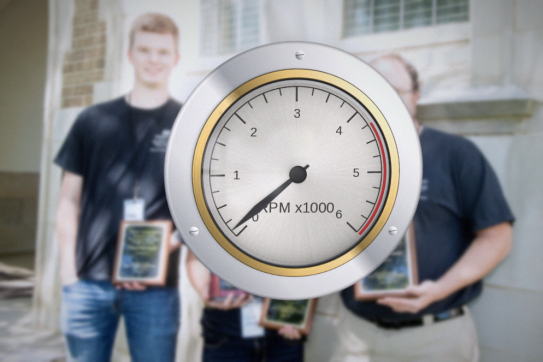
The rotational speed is 125 rpm
